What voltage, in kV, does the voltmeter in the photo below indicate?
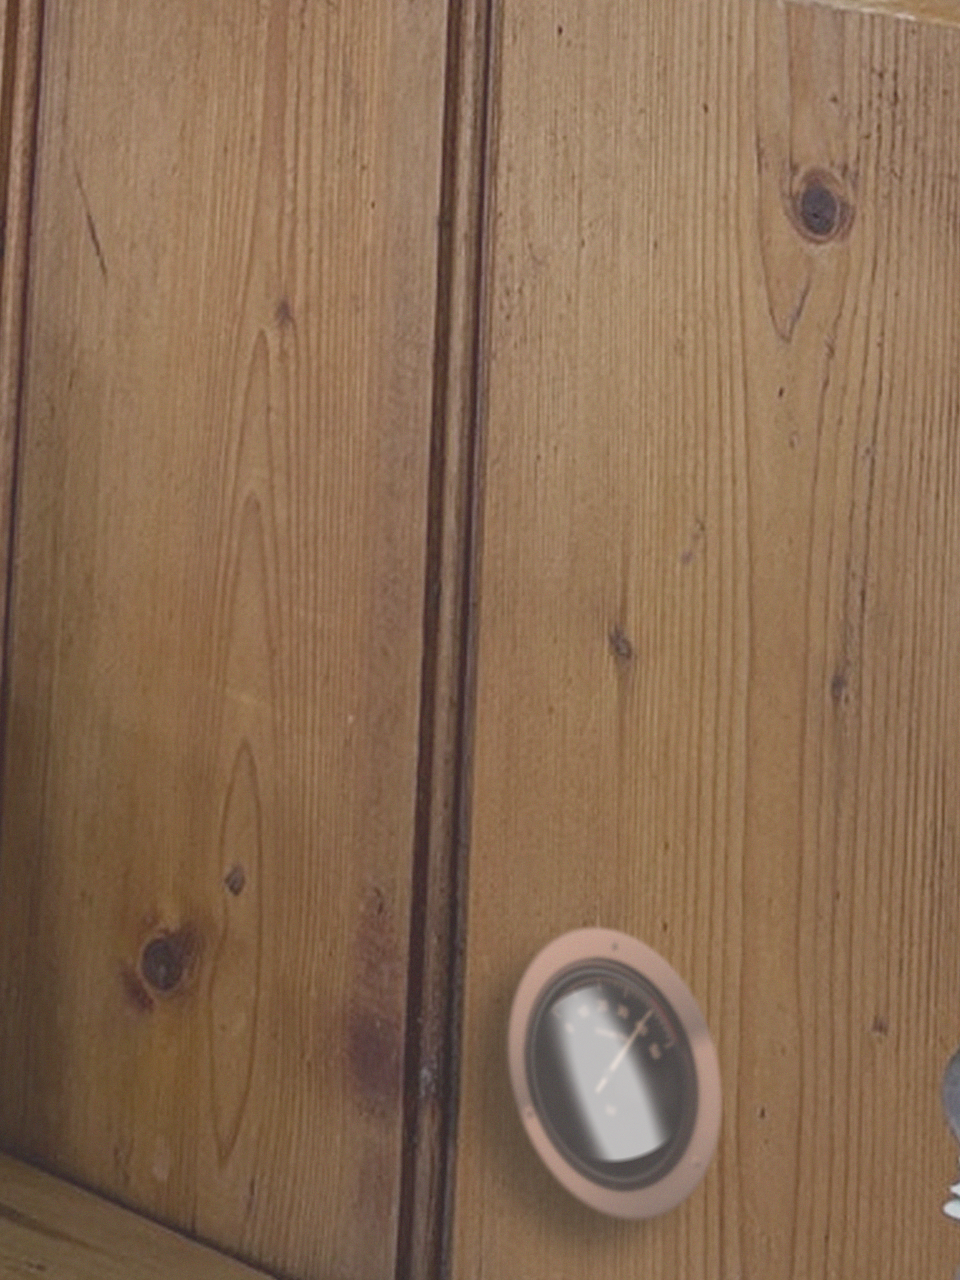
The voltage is 40 kV
